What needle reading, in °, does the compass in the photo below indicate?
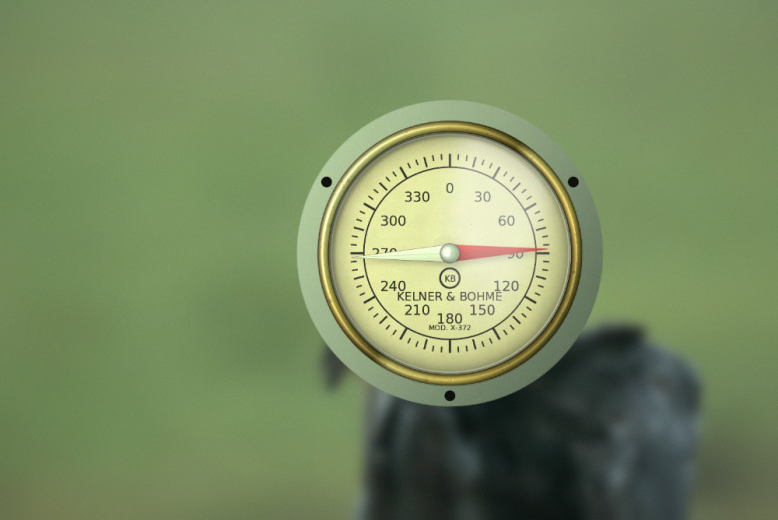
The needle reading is 87.5 °
